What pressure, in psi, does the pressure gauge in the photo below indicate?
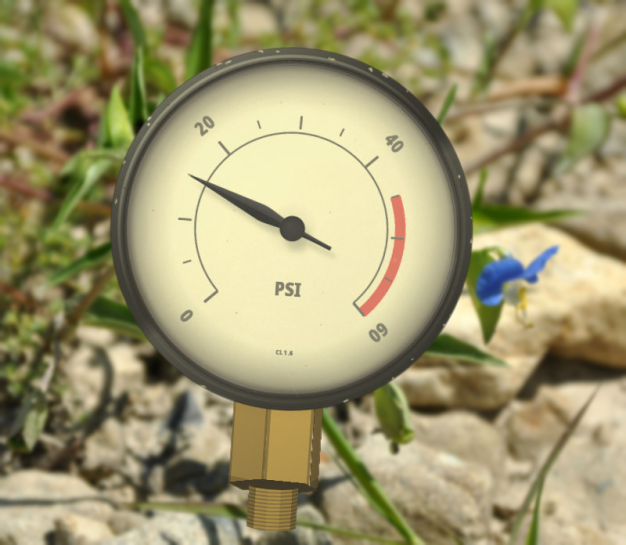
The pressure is 15 psi
